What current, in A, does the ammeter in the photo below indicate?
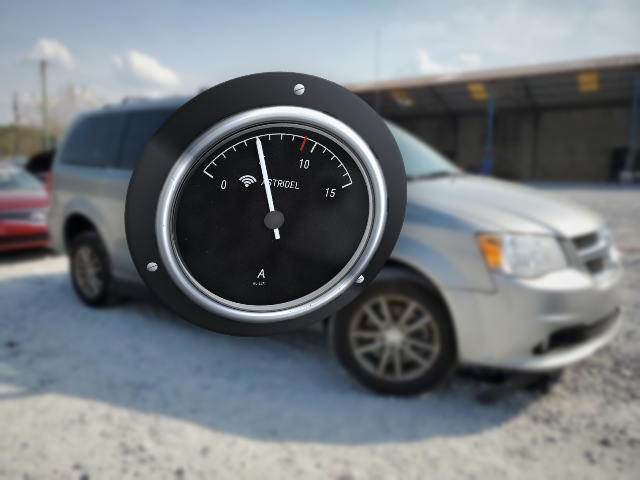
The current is 5 A
